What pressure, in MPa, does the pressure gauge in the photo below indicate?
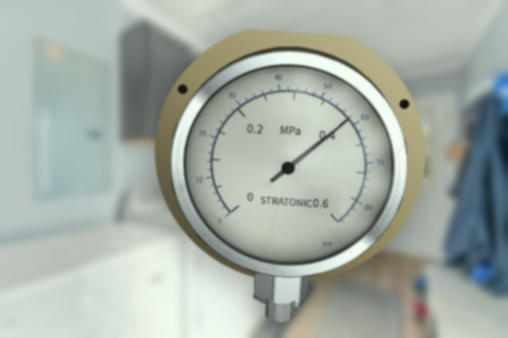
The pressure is 0.4 MPa
